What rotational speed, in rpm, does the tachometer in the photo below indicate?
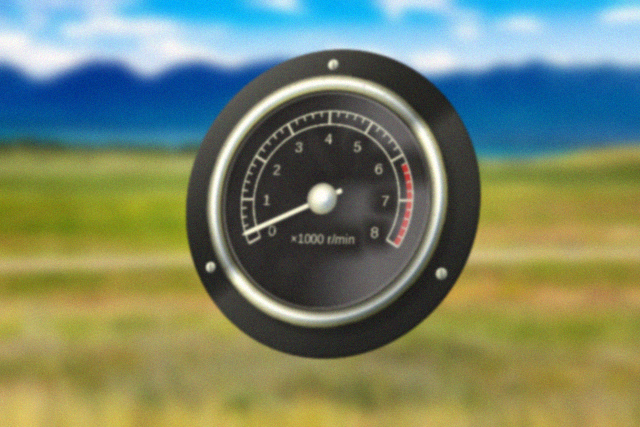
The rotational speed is 200 rpm
